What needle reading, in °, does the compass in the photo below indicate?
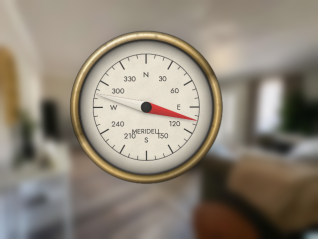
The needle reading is 105 °
